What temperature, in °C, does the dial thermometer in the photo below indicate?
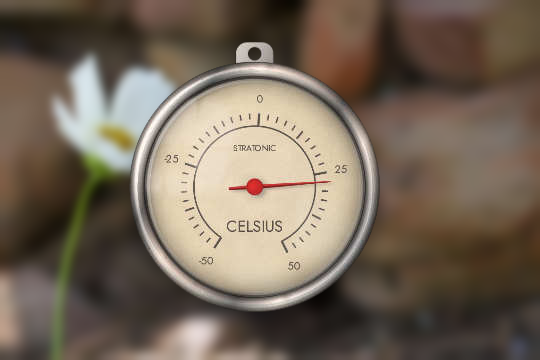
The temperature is 27.5 °C
